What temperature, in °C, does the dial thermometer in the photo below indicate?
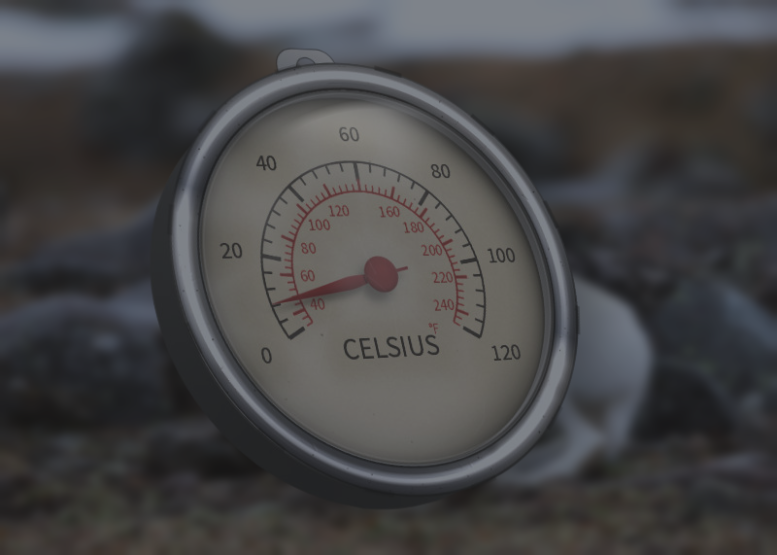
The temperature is 8 °C
